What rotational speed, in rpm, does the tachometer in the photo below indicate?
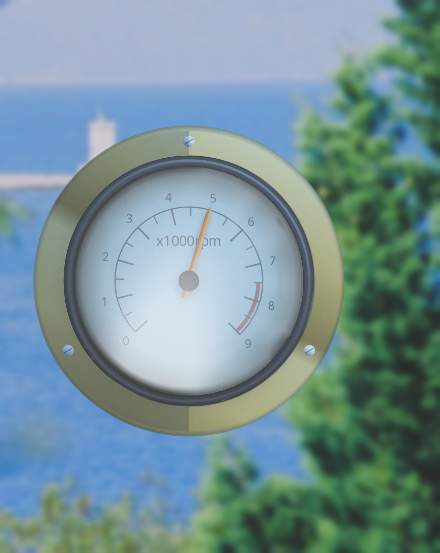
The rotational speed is 5000 rpm
